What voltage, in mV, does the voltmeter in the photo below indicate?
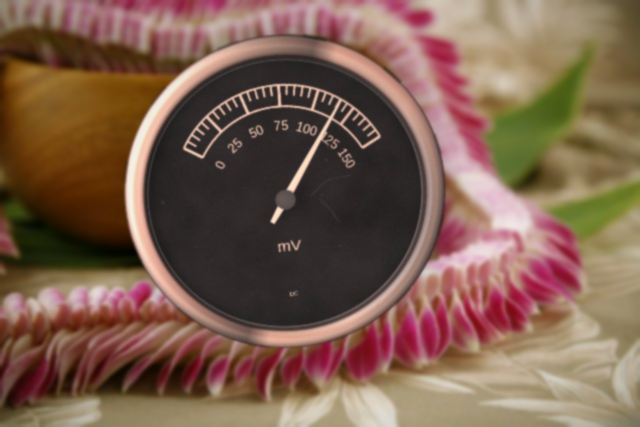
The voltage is 115 mV
